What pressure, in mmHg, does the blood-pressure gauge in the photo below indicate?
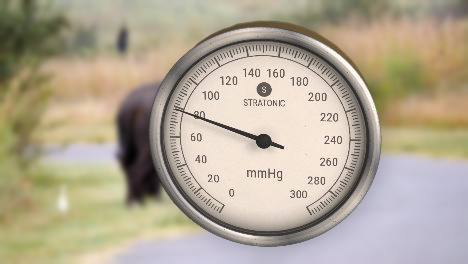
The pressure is 80 mmHg
